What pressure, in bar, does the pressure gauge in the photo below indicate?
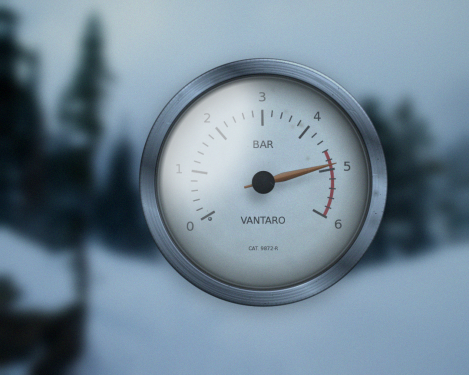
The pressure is 4.9 bar
